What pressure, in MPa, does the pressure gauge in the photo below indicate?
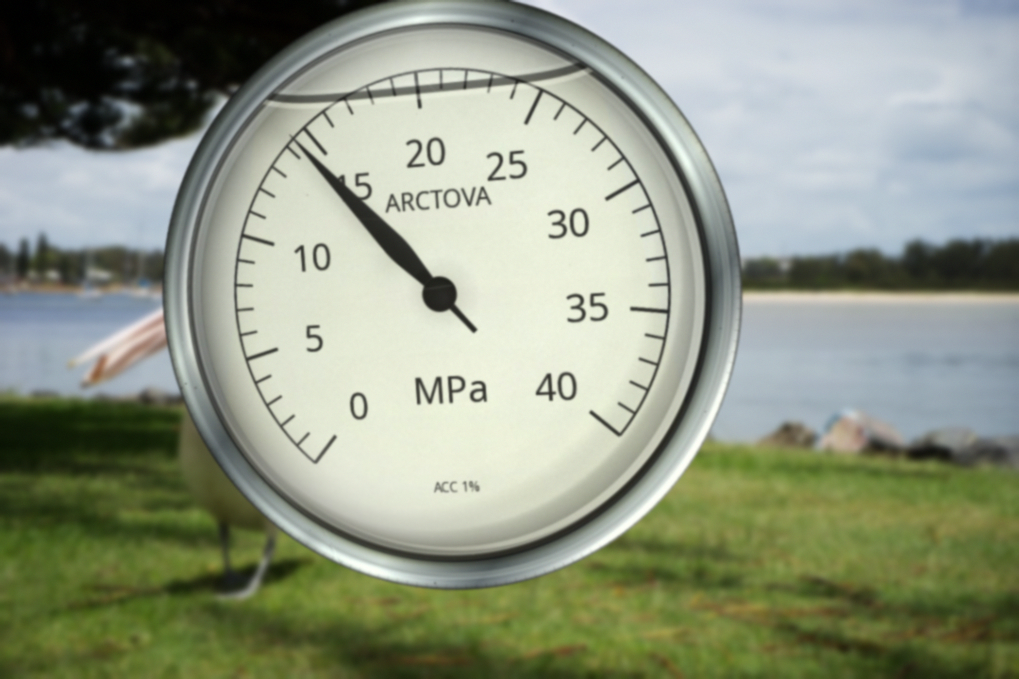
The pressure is 14.5 MPa
